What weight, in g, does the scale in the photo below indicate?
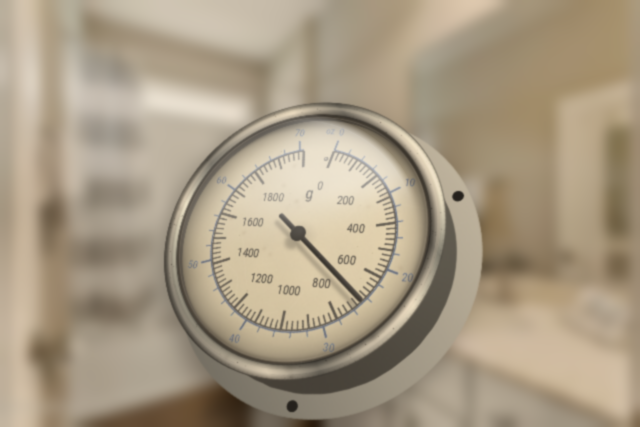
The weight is 700 g
